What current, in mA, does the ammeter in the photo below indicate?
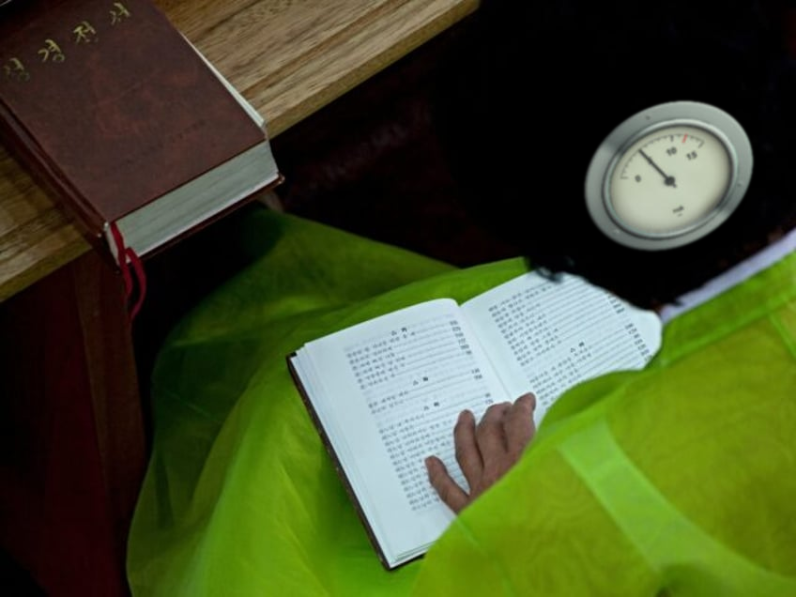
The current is 5 mA
